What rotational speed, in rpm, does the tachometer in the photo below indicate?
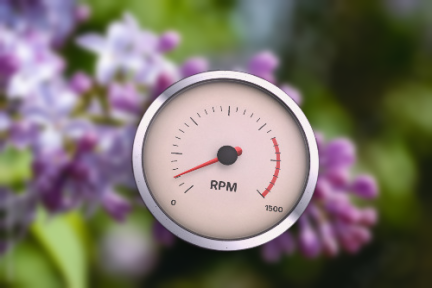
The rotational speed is 100 rpm
